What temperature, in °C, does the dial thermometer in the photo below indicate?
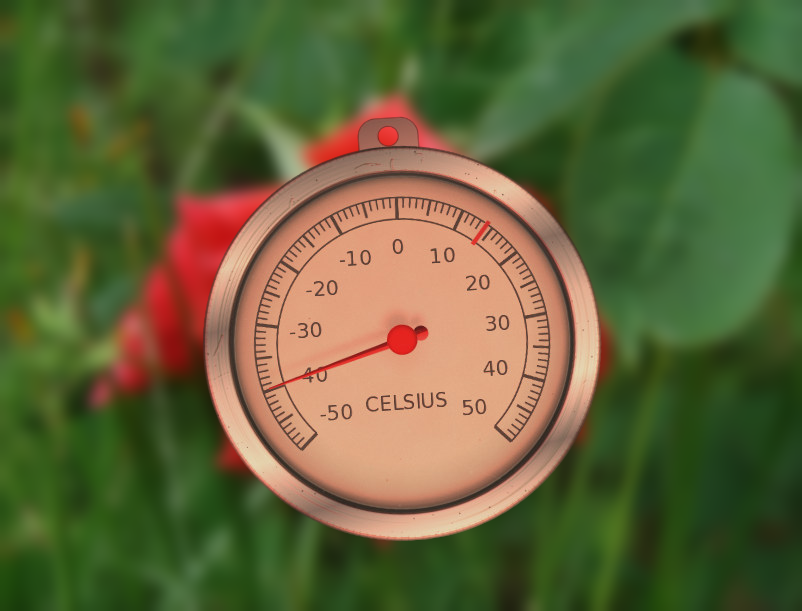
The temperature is -40 °C
